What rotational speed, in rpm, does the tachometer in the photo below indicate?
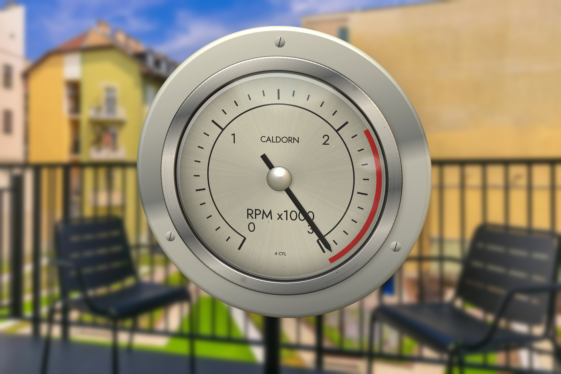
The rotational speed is 2950 rpm
